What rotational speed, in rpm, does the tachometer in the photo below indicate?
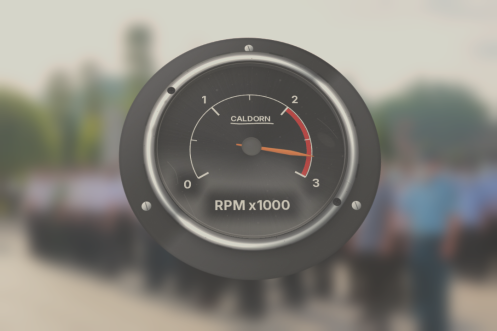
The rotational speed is 2750 rpm
